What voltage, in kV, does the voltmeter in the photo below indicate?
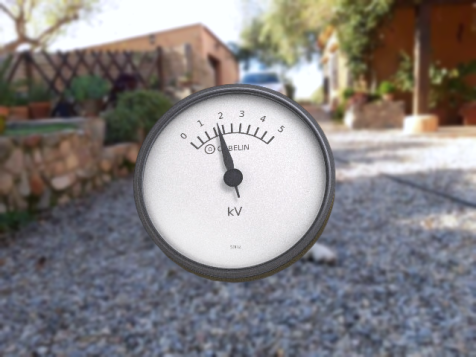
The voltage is 1.75 kV
